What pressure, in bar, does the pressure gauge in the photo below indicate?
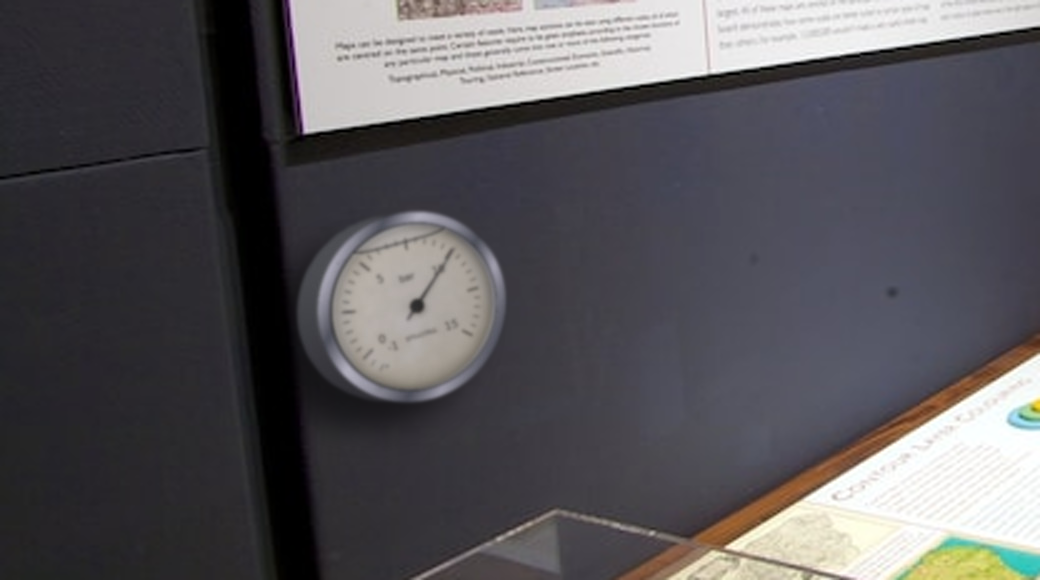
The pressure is 10 bar
